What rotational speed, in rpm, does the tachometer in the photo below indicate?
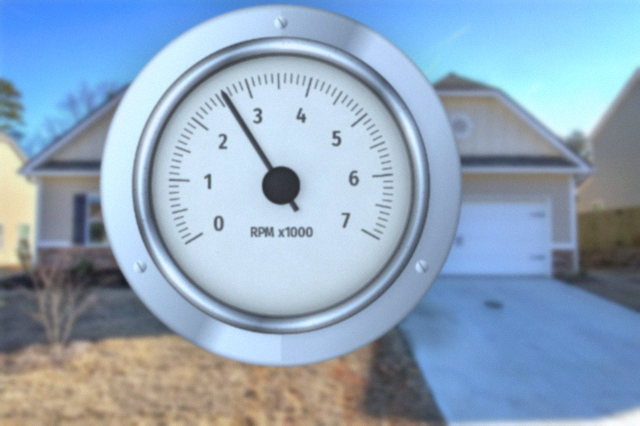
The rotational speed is 2600 rpm
